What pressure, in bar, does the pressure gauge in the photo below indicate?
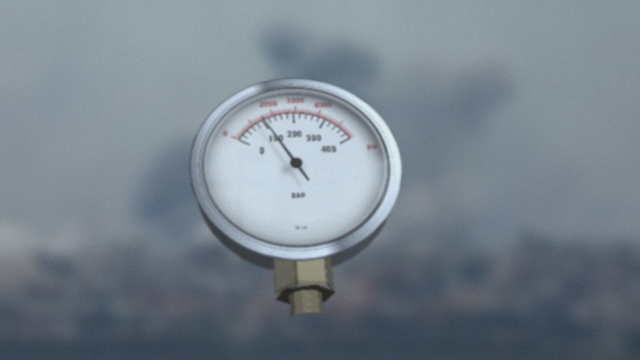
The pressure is 100 bar
